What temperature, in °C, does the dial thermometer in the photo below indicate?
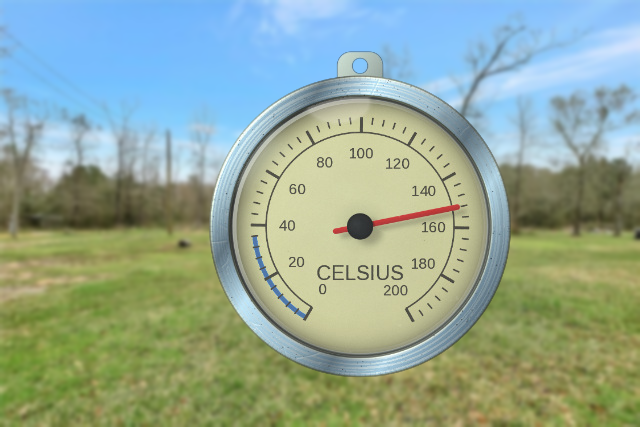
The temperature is 152 °C
